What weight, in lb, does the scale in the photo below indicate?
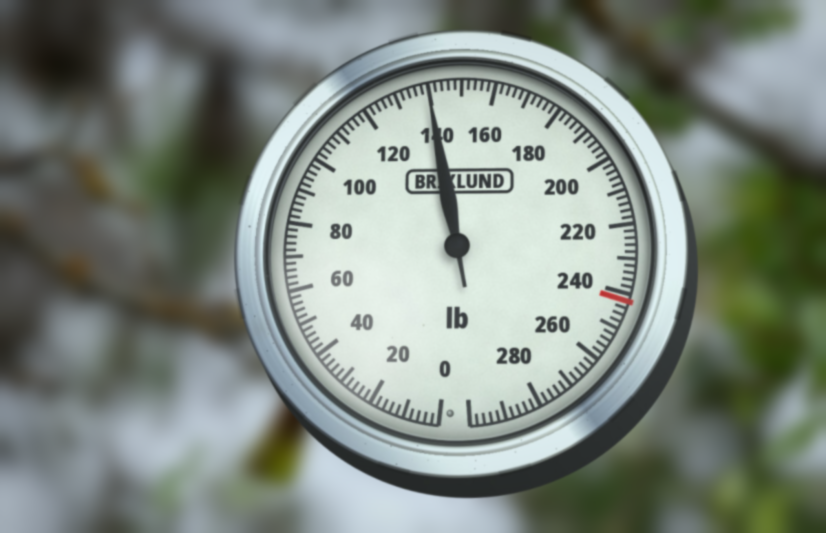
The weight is 140 lb
